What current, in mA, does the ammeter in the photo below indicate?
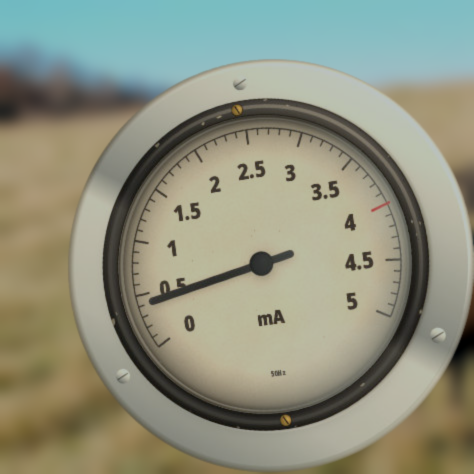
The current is 0.4 mA
